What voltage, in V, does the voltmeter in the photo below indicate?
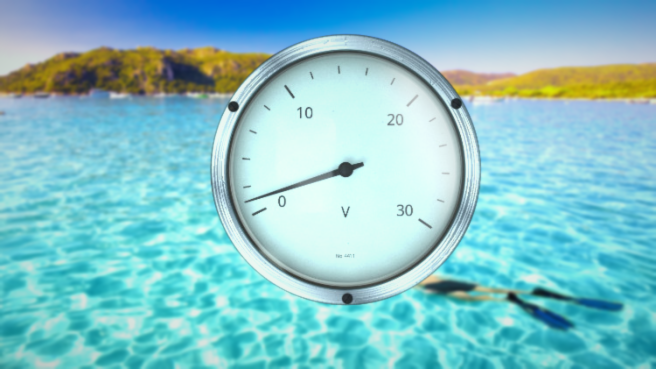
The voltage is 1 V
